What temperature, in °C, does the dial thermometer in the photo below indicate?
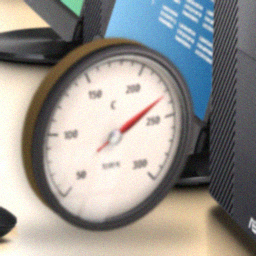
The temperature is 230 °C
